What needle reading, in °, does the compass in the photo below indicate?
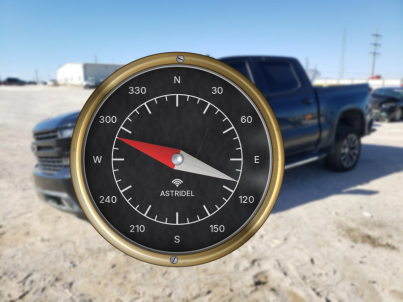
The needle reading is 290 °
